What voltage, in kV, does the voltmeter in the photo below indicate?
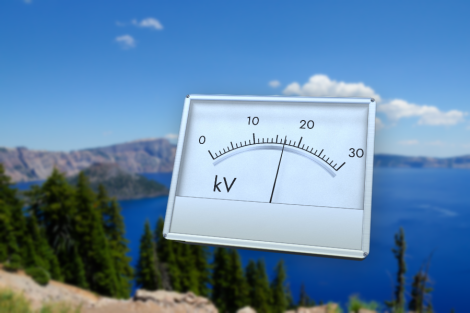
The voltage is 17 kV
